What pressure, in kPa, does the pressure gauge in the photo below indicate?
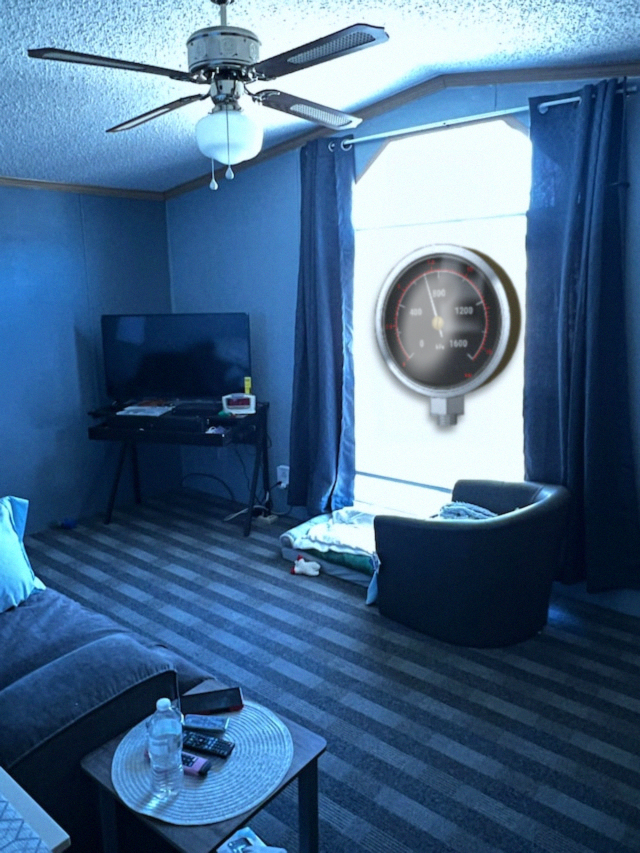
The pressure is 700 kPa
